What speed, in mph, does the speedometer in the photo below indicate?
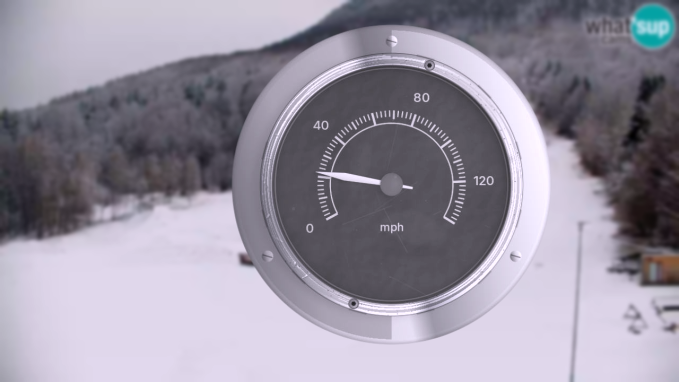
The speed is 22 mph
